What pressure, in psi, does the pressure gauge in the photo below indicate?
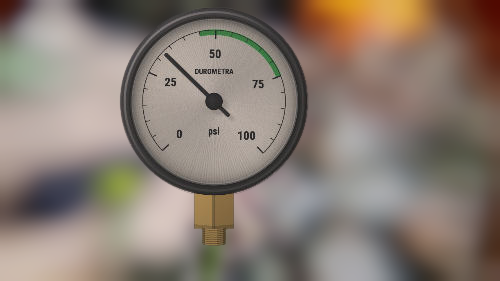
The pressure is 32.5 psi
